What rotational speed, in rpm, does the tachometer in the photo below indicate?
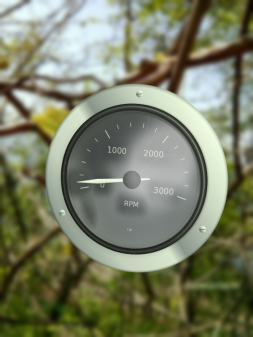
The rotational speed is 100 rpm
